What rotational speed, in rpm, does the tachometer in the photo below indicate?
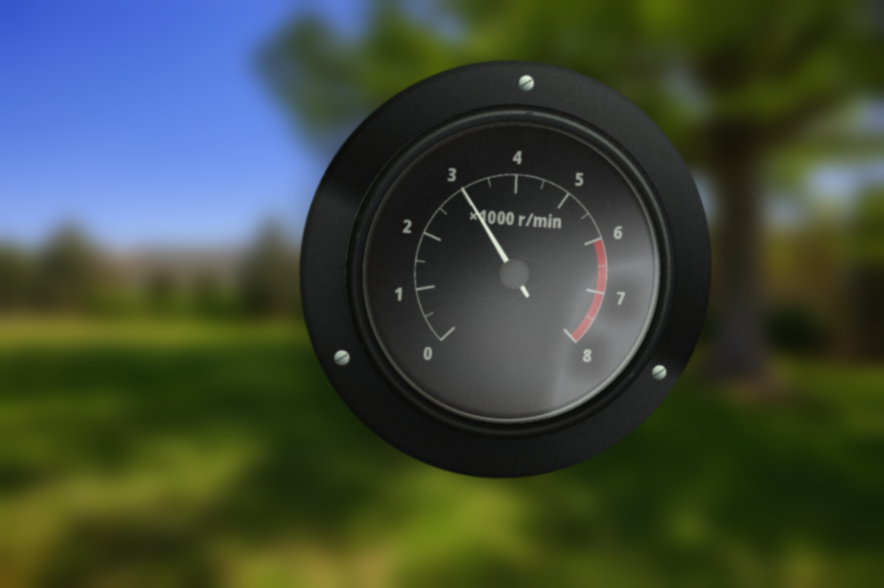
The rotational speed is 3000 rpm
